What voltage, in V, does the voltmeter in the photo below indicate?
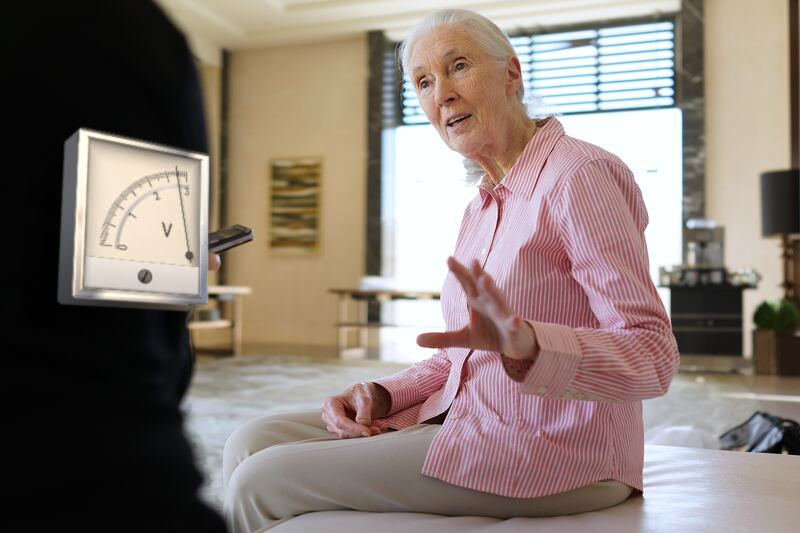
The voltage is 2.75 V
